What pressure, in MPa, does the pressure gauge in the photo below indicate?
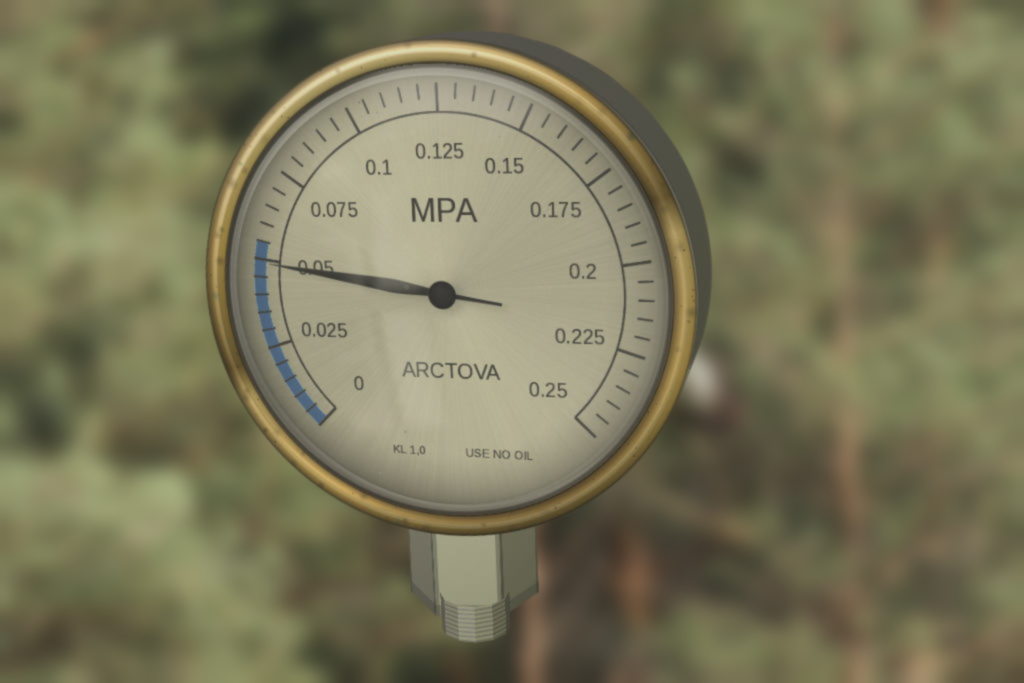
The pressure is 0.05 MPa
